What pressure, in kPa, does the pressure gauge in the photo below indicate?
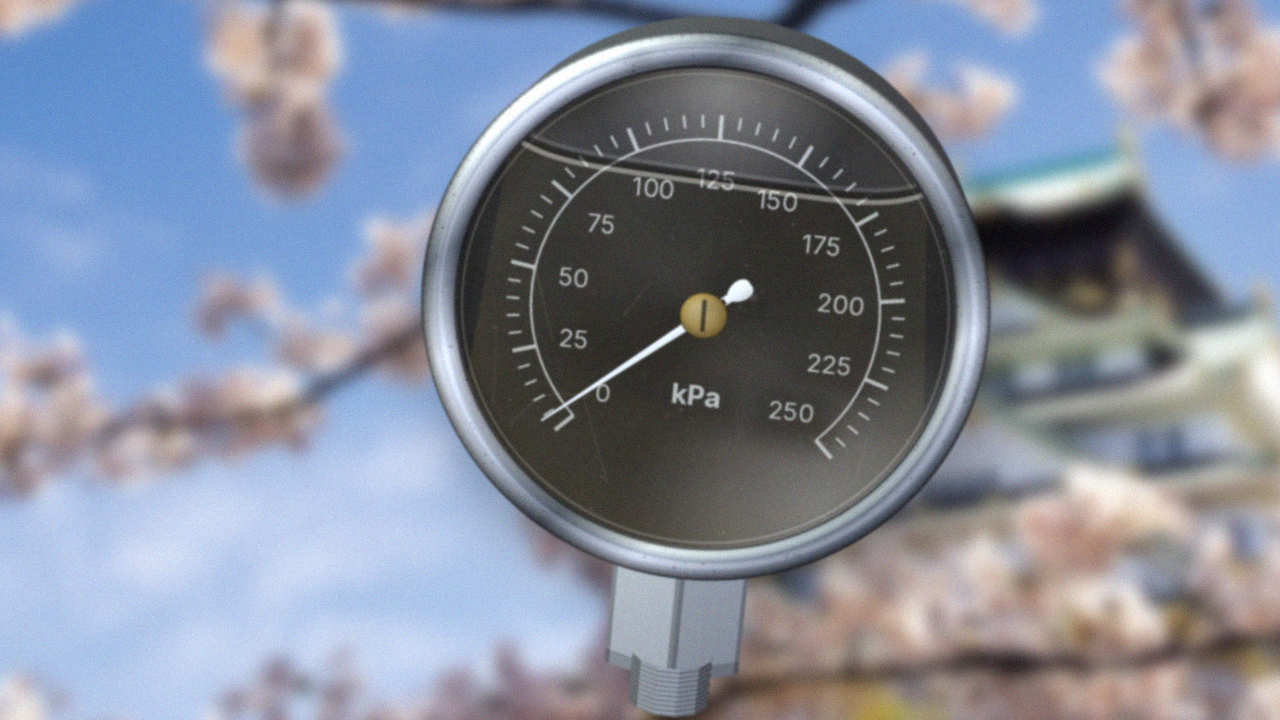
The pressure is 5 kPa
